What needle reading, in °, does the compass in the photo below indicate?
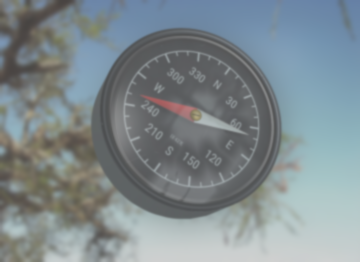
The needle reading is 250 °
